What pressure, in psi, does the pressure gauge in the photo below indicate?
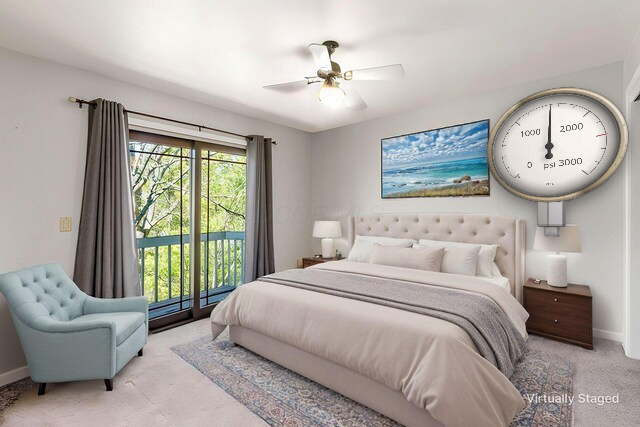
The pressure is 1500 psi
